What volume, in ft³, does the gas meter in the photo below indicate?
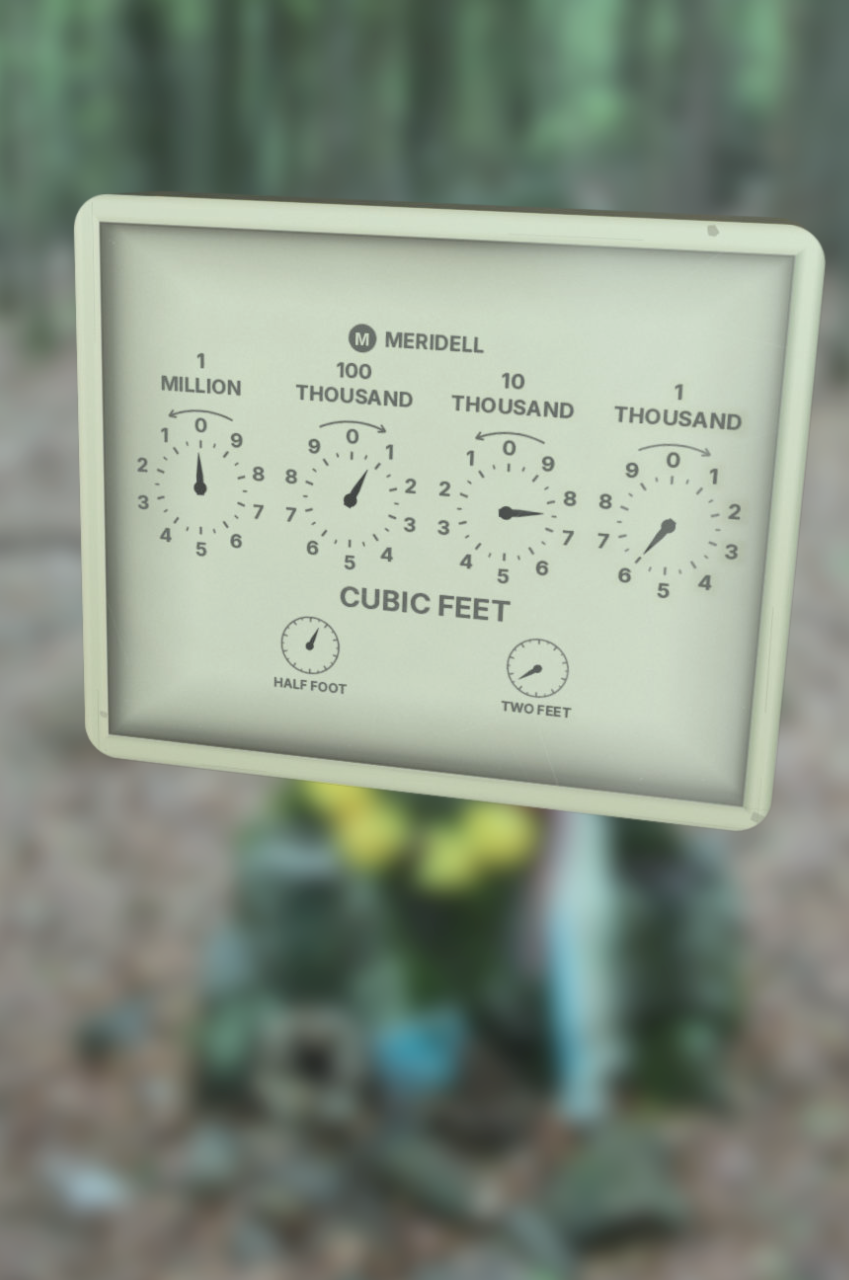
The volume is 7600 ft³
